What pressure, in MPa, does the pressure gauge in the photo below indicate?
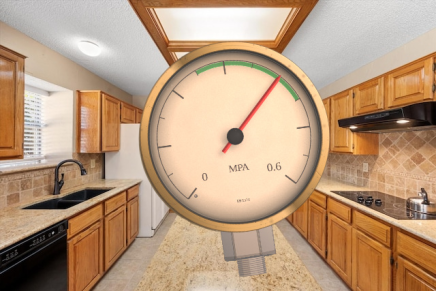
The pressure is 0.4 MPa
